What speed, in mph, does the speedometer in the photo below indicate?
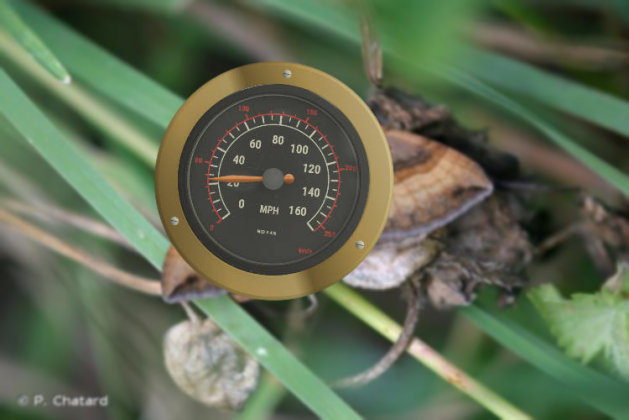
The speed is 22.5 mph
